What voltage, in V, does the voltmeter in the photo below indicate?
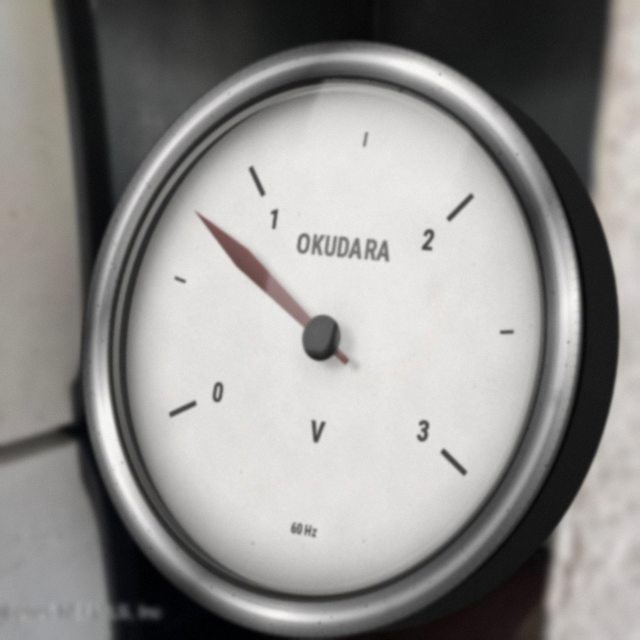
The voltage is 0.75 V
